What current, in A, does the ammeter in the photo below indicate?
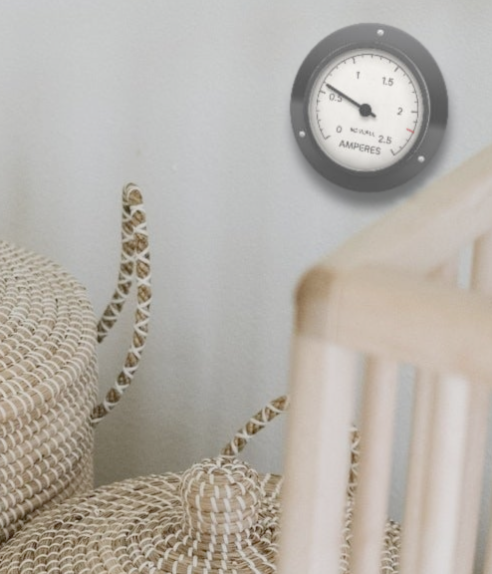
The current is 0.6 A
